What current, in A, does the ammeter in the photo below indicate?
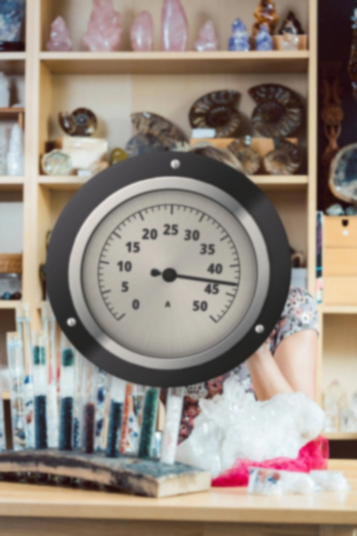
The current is 43 A
